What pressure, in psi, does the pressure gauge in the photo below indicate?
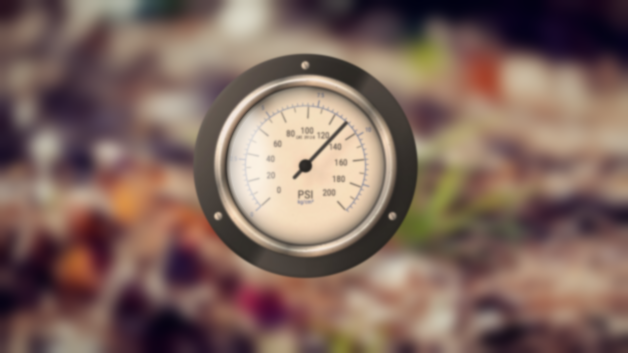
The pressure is 130 psi
